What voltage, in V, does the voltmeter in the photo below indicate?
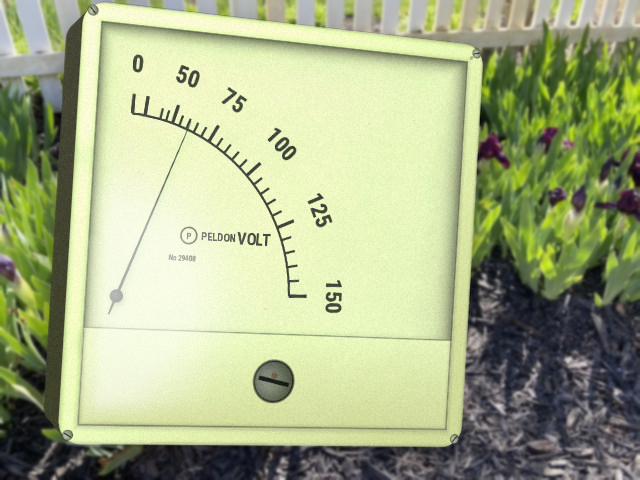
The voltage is 60 V
